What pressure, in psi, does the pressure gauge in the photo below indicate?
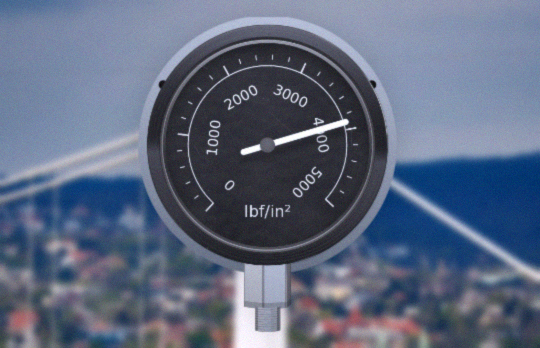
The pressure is 3900 psi
